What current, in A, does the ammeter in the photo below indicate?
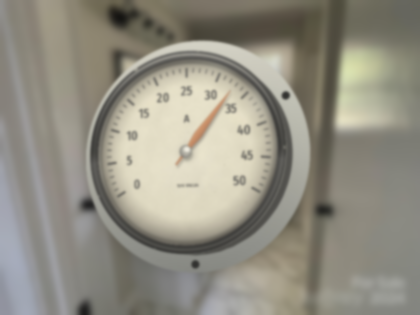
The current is 33 A
